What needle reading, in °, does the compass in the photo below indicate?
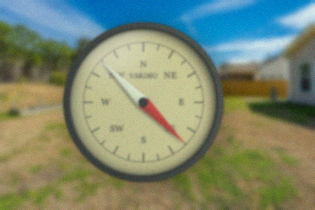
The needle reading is 135 °
